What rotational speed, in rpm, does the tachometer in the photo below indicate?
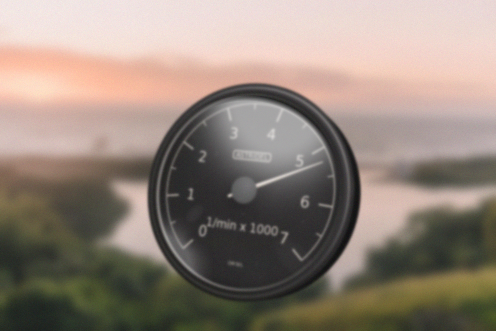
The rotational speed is 5250 rpm
